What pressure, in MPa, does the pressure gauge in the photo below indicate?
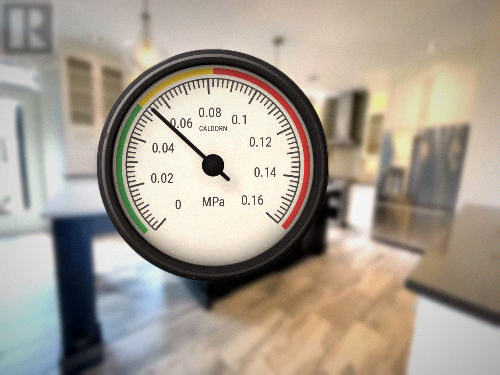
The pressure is 0.054 MPa
